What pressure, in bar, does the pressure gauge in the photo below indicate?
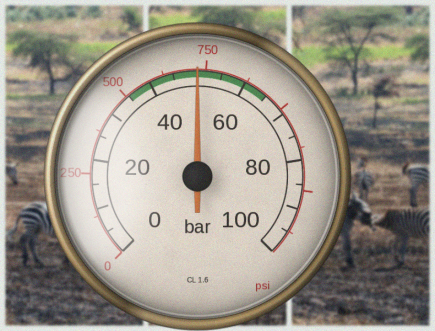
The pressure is 50 bar
